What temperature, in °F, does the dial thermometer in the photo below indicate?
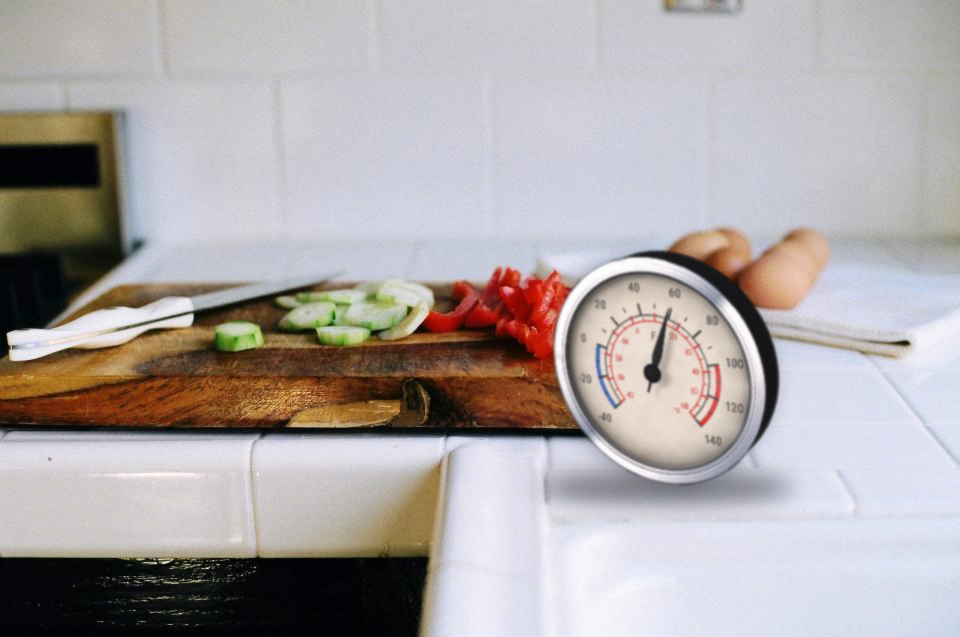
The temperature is 60 °F
